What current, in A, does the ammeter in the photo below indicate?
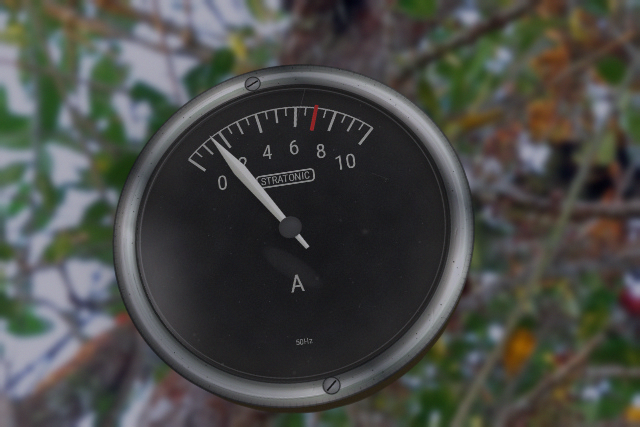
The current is 1.5 A
